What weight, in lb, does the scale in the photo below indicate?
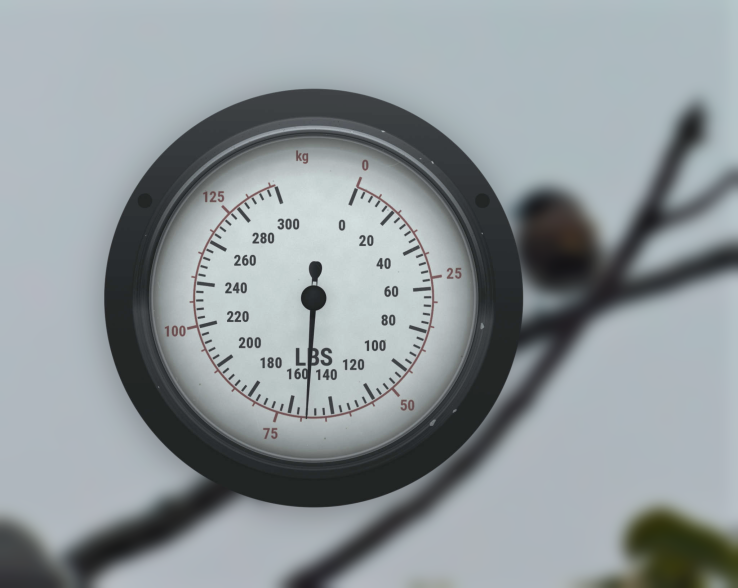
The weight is 152 lb
